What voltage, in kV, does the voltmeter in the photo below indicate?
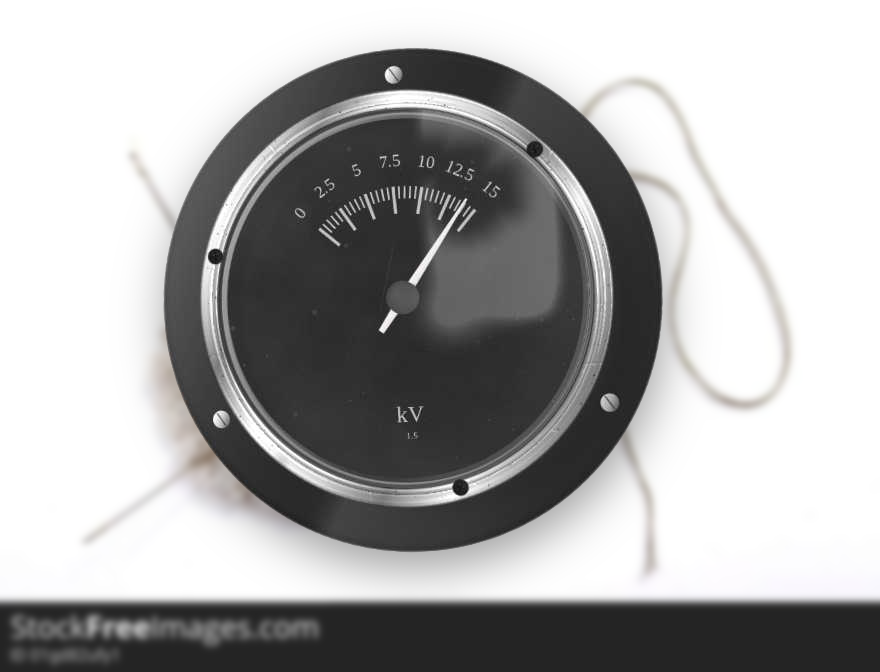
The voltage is 14 kV
